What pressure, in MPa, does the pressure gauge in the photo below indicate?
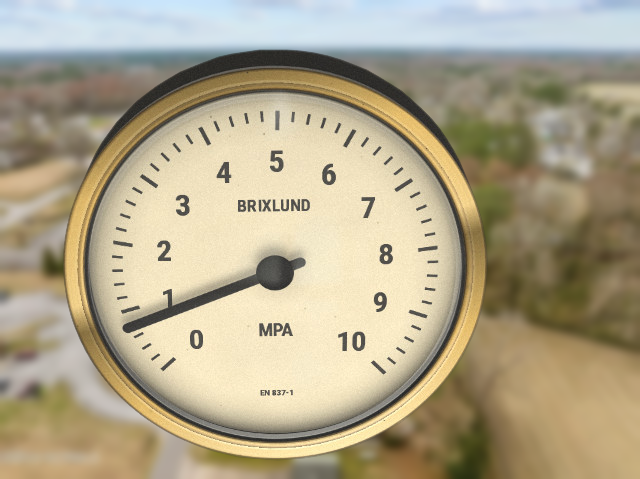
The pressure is 0.8 MPa
